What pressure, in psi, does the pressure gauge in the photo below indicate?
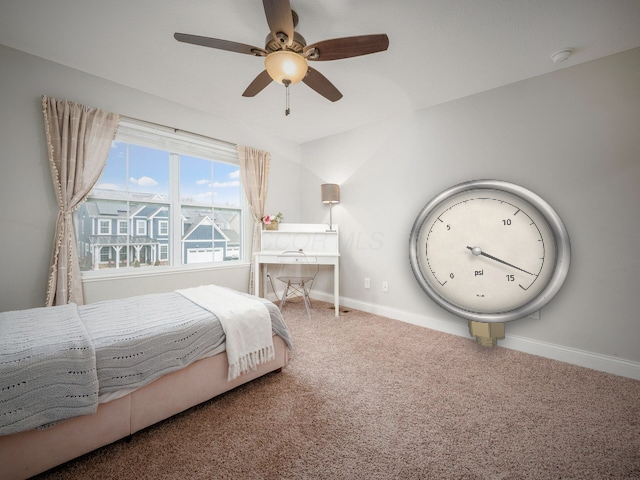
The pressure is 14 psi
